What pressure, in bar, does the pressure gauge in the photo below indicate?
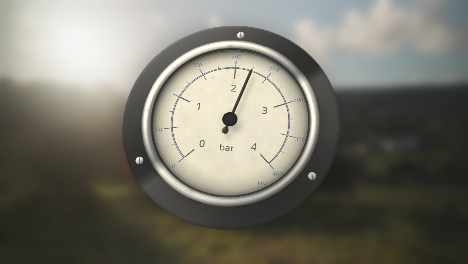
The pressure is 2.25 bar
